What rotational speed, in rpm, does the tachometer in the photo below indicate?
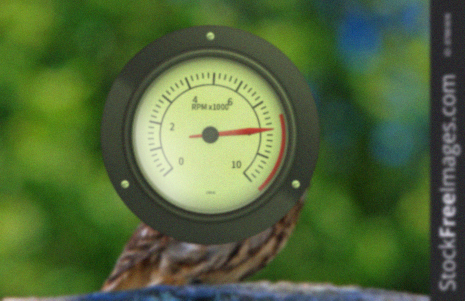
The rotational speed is 8000 rpm
